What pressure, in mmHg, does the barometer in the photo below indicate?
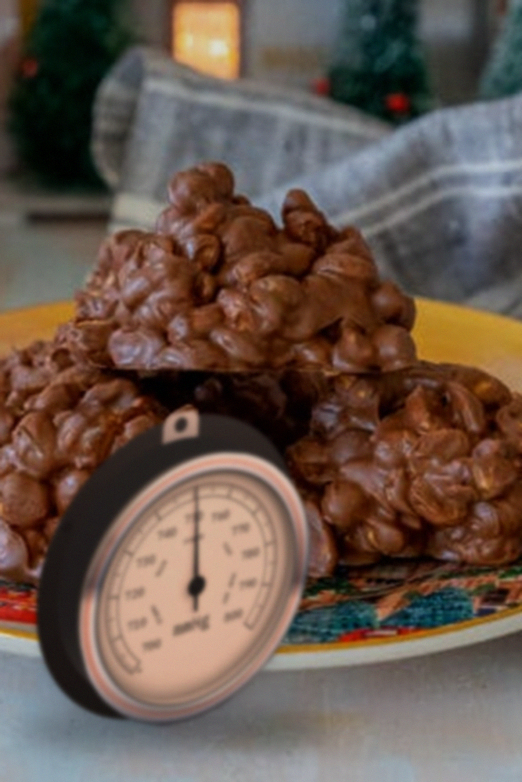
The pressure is 750 mmHg
